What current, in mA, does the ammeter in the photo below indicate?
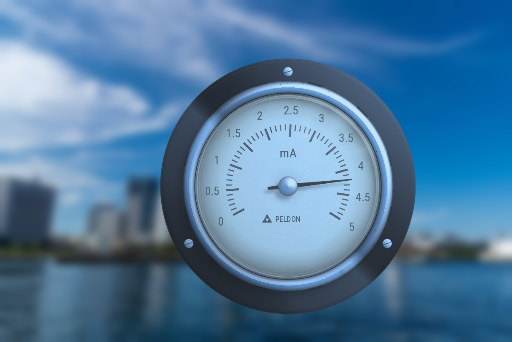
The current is 4.2 mA
